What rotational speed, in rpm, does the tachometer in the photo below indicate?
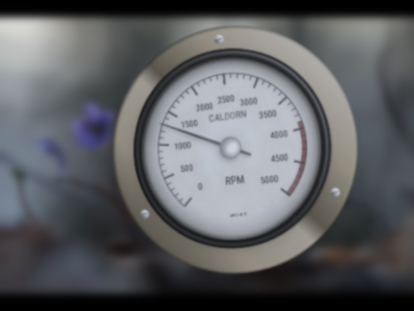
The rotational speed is 1300 rpm
